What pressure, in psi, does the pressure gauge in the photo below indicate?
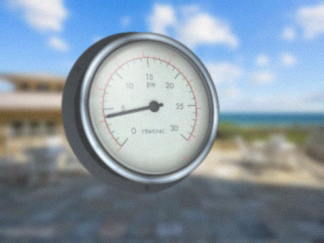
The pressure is 4 psi
